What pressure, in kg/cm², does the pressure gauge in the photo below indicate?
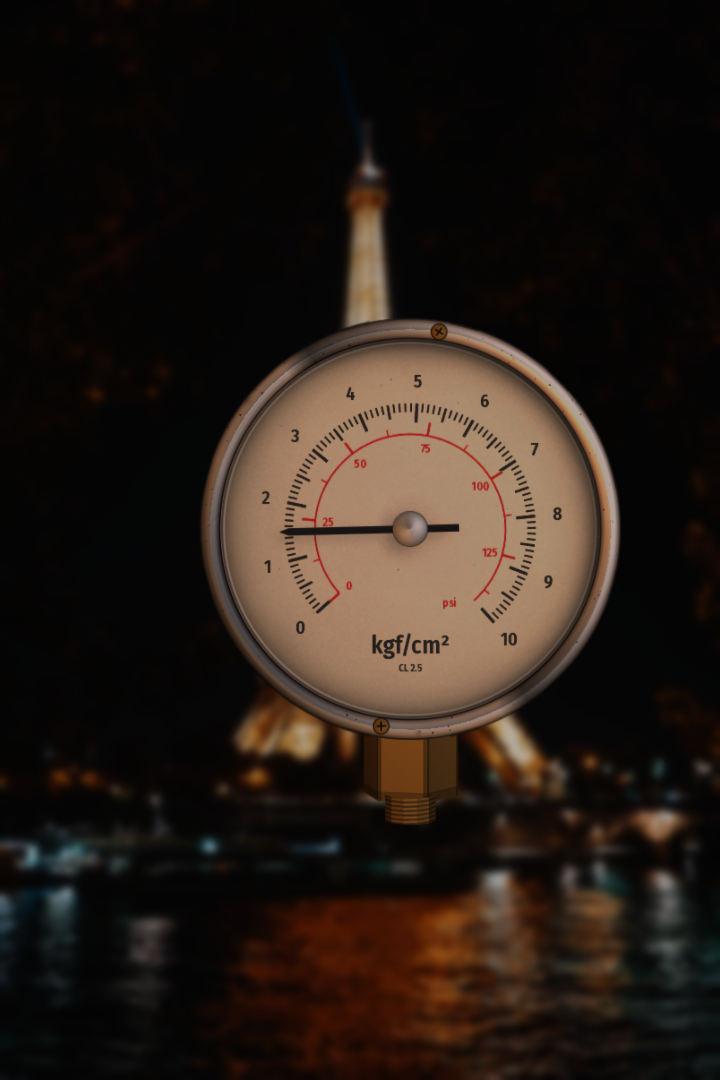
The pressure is 1.5 kg/cm²
